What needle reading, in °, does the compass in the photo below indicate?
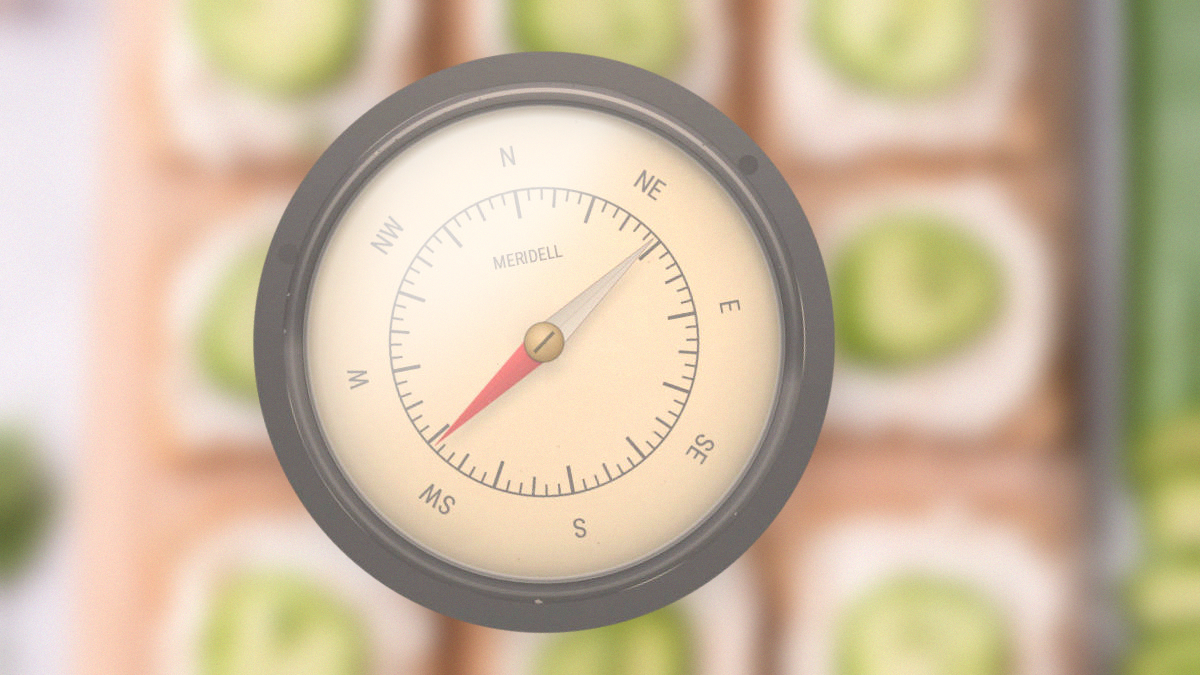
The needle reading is 237.5 °
